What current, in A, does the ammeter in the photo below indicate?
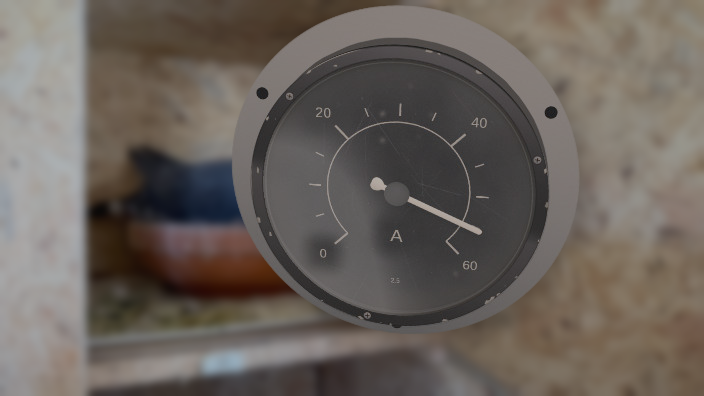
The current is 55 A
